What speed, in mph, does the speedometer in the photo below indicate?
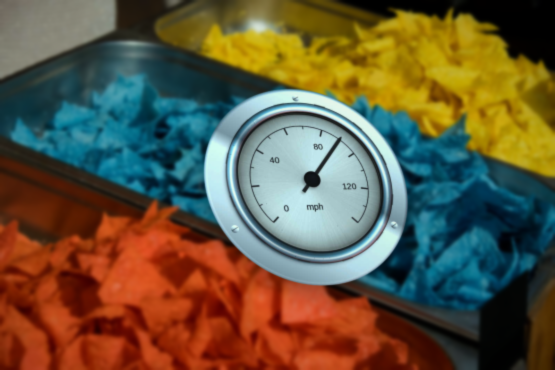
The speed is 90 mph
